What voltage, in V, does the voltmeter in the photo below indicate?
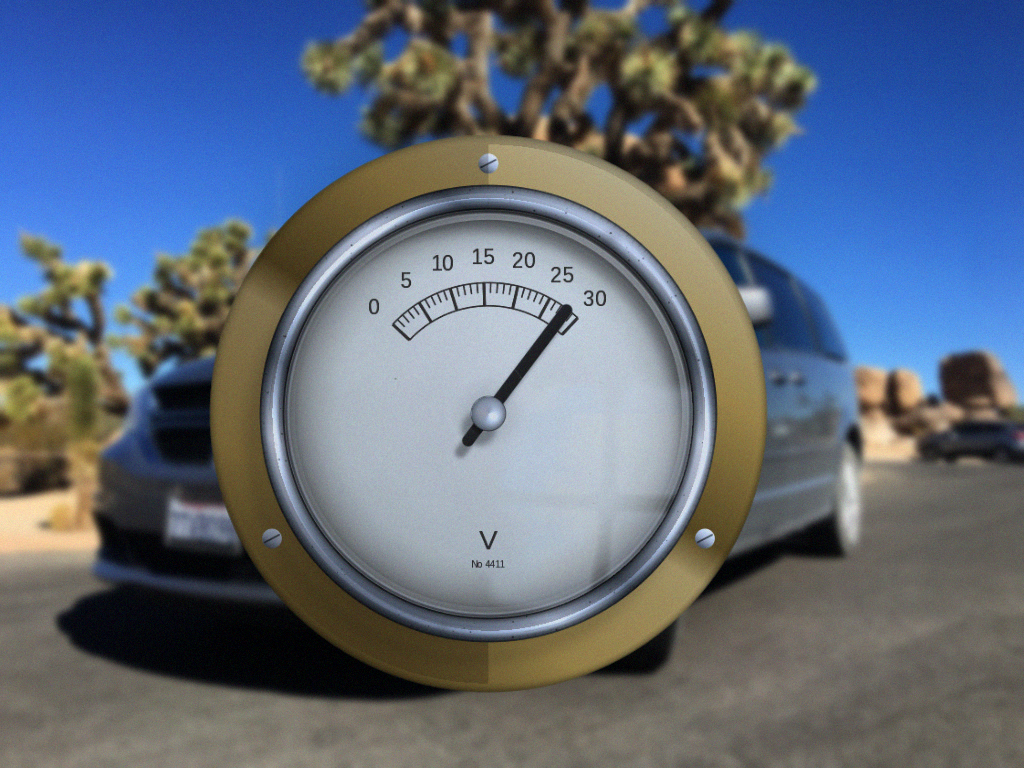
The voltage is 28 V
